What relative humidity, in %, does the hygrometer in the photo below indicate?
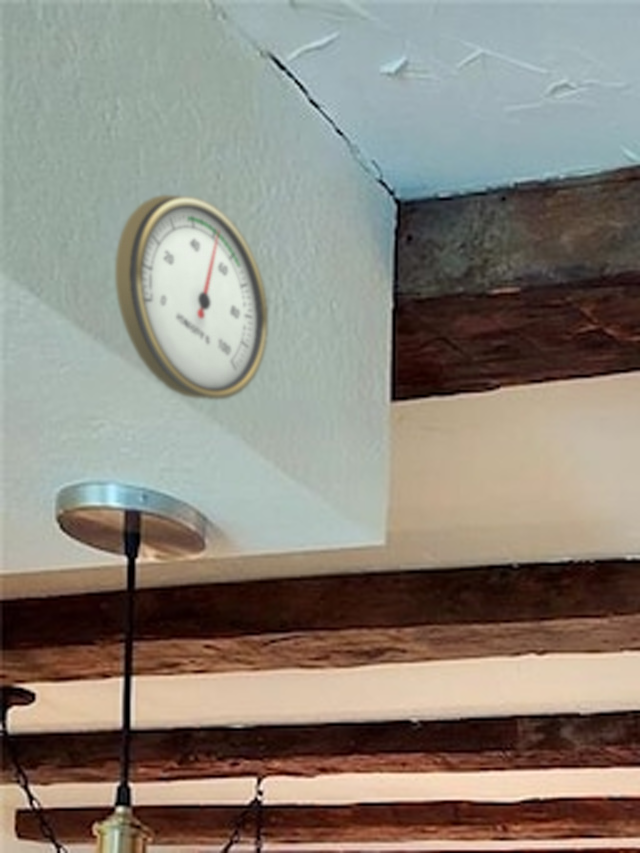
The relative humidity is 50 %
